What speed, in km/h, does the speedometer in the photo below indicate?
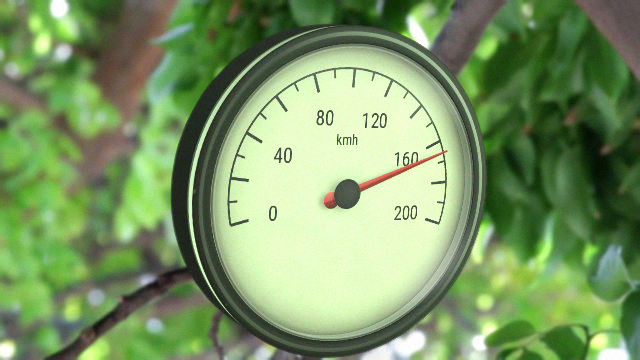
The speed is 165 km/h
